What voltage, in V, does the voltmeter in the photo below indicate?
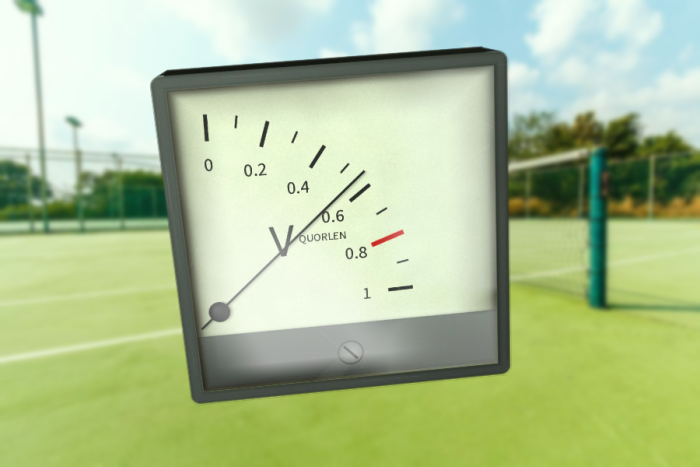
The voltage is 0.55 V
